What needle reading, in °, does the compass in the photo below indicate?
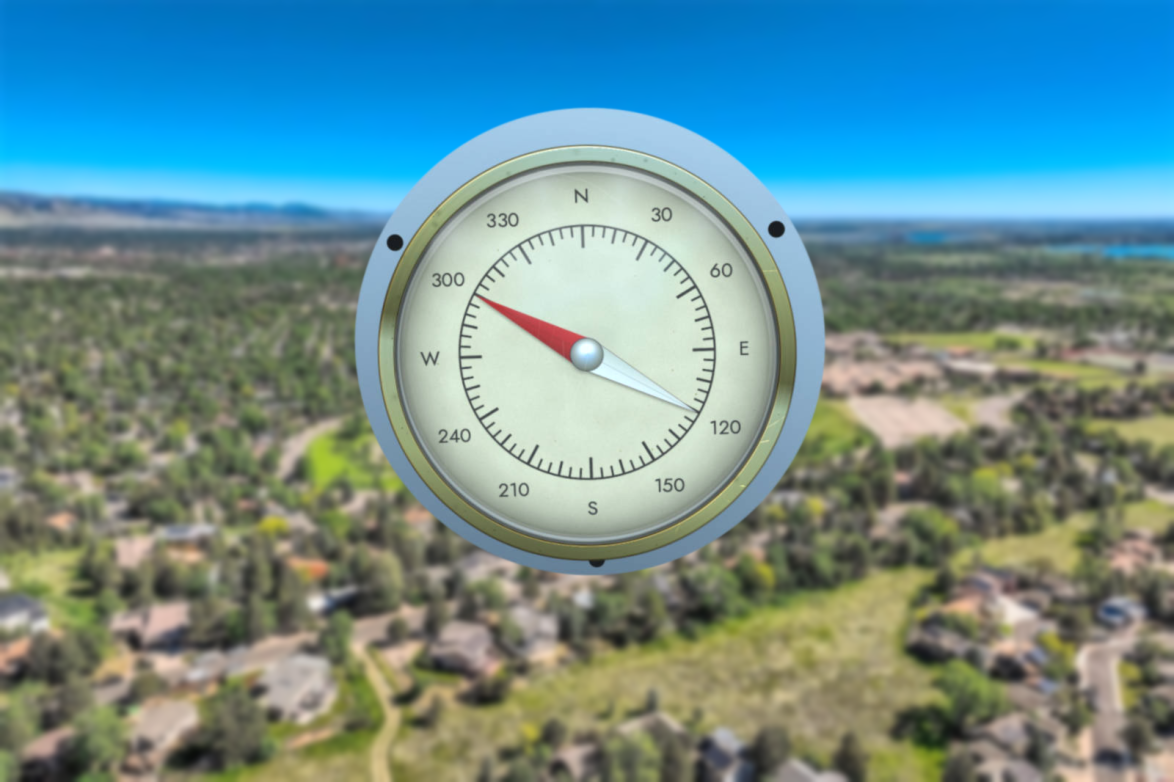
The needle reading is 300 °
